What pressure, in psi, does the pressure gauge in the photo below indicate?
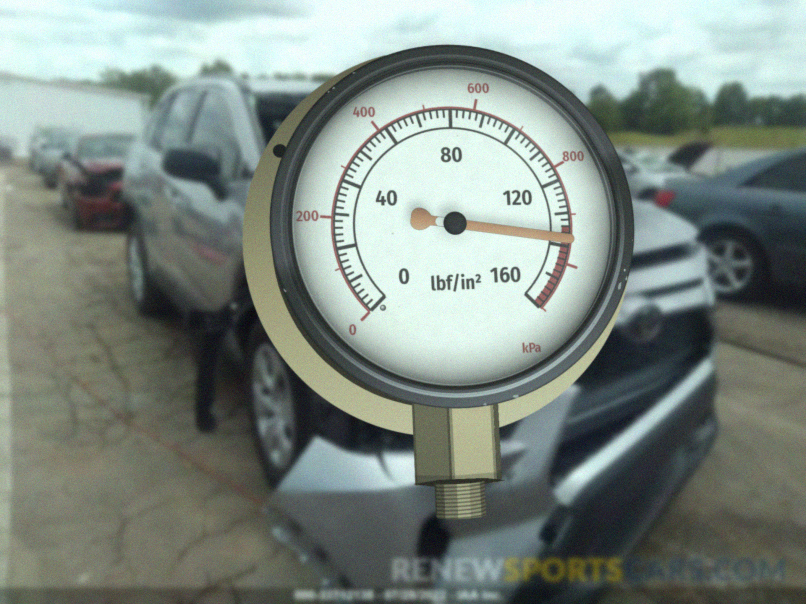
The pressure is 138 psi
